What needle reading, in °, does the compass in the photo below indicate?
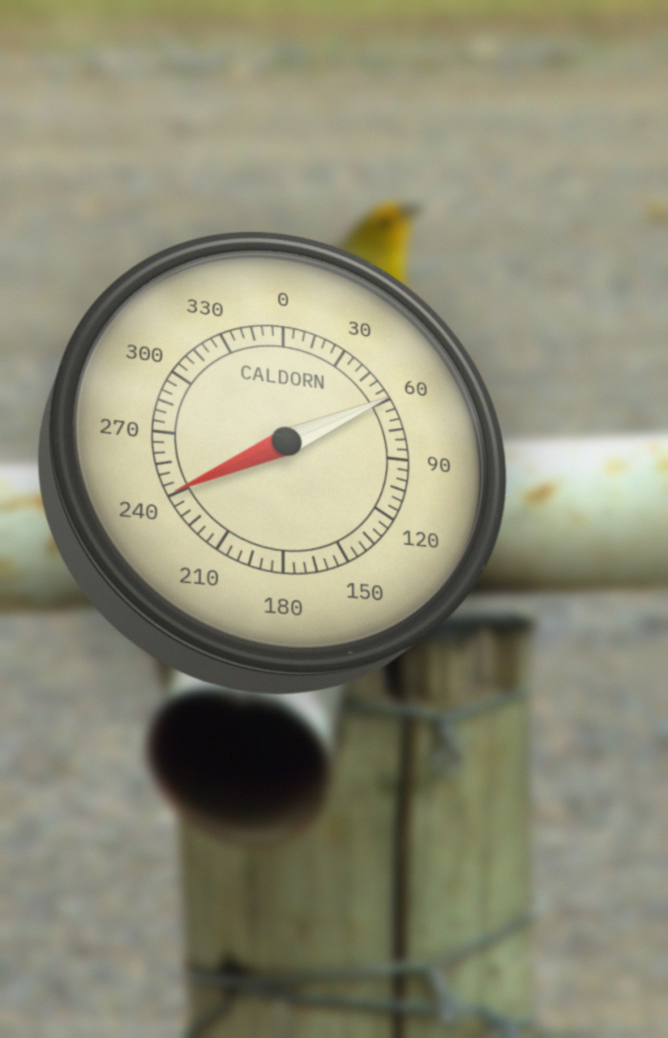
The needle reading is 240 °
